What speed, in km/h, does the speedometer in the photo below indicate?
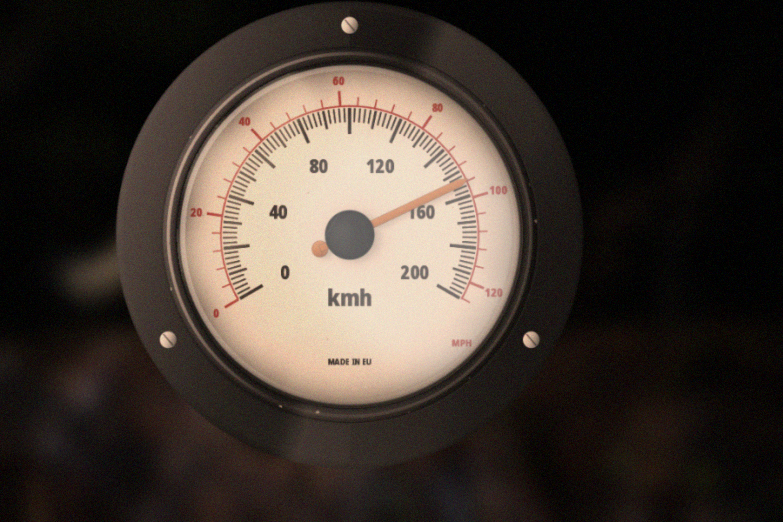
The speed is 154 km/h
